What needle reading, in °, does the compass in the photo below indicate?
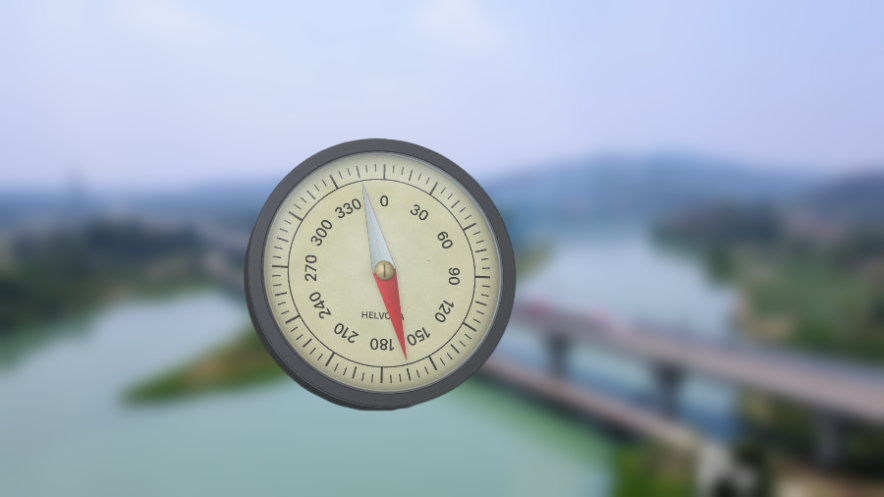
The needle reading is 165 °
